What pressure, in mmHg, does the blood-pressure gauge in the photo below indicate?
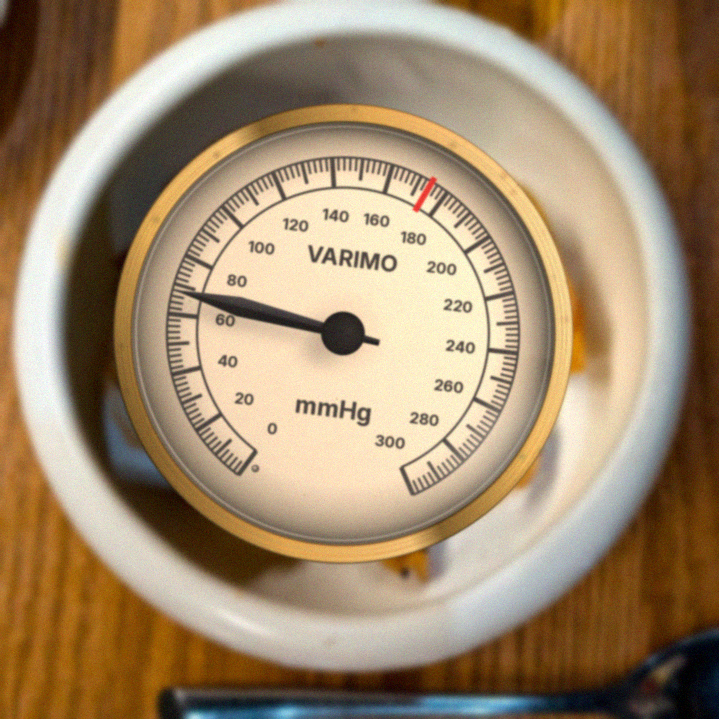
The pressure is 68 mmHg
